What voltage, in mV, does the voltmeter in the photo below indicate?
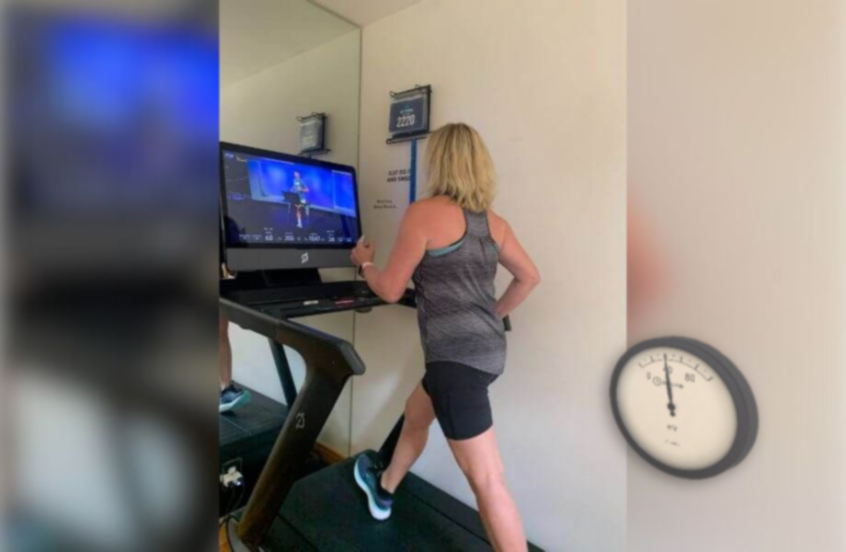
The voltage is 40 mV
